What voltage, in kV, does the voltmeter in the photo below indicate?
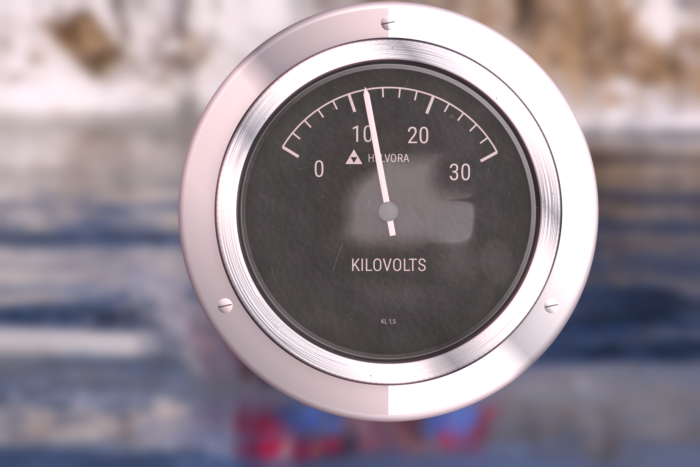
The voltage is 12 kV
